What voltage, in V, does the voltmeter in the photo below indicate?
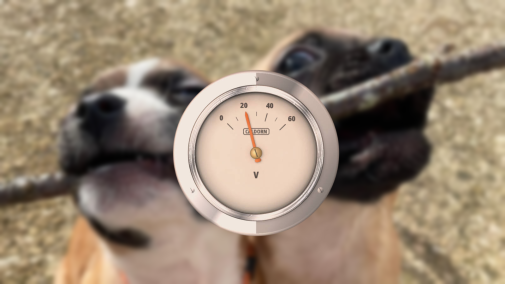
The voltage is 20 V
